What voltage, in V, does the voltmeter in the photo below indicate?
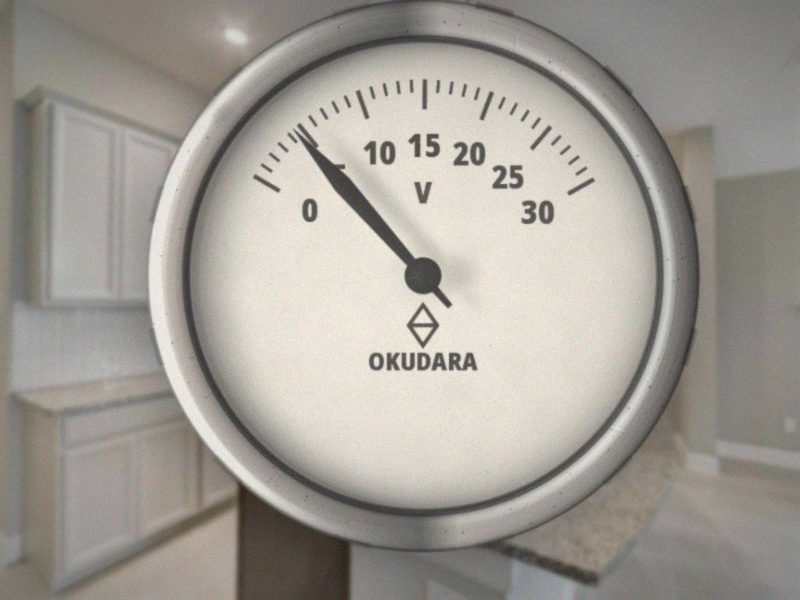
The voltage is 4.5 V
